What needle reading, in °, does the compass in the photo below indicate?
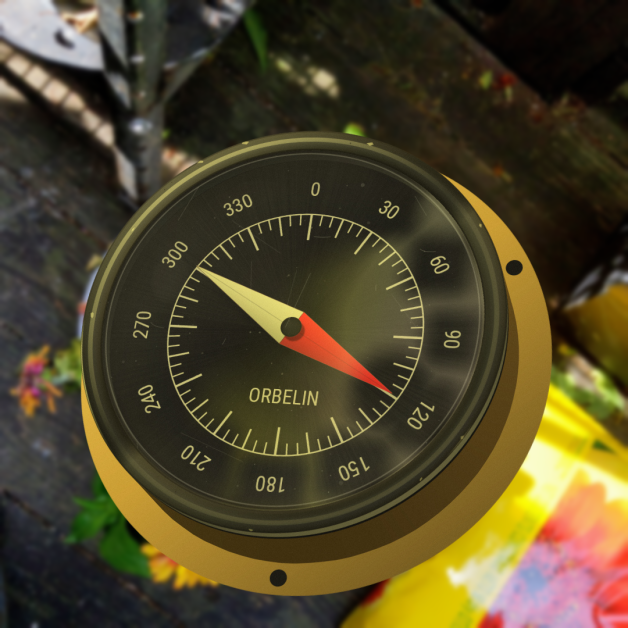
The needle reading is 120 °
